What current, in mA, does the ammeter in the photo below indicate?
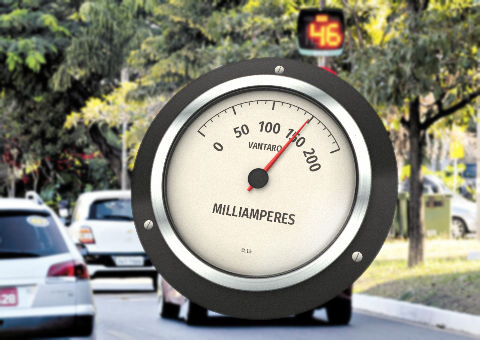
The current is 150 mA
